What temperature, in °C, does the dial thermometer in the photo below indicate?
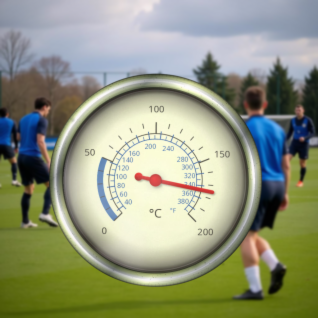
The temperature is 175 °C
